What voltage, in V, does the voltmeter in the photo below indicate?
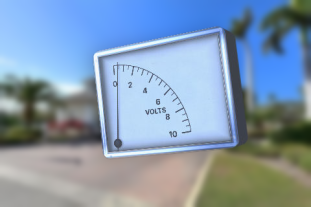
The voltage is 0.5 V
